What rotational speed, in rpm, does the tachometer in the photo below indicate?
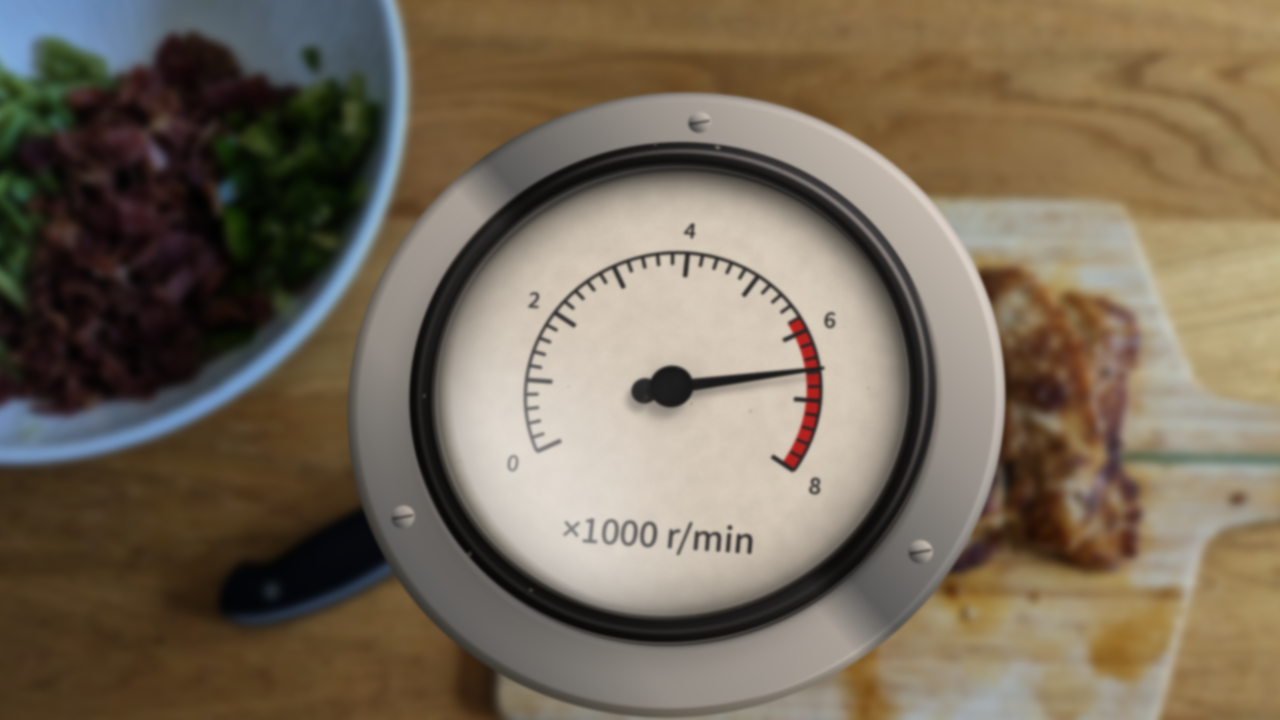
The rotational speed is 6600 rpm
